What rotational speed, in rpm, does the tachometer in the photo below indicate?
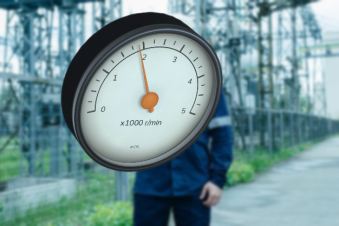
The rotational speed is 1875 rpm
